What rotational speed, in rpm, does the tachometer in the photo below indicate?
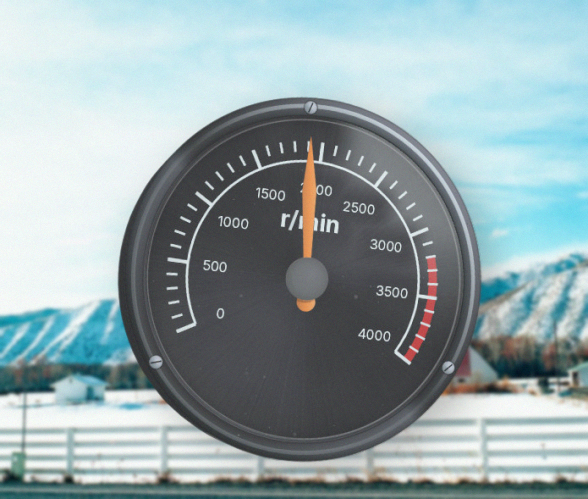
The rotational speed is 1900 rpm
